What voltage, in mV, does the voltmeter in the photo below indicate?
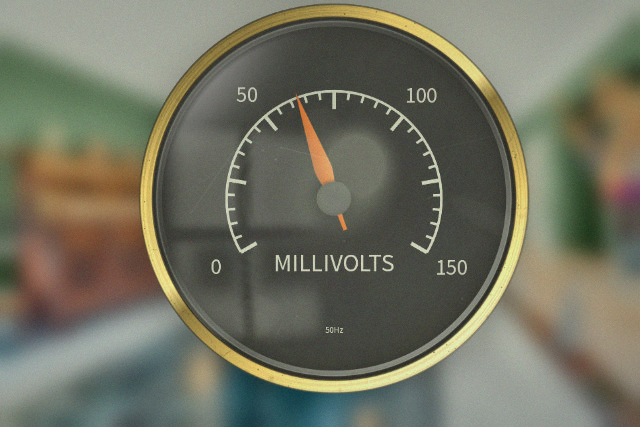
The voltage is 62.5 mV
